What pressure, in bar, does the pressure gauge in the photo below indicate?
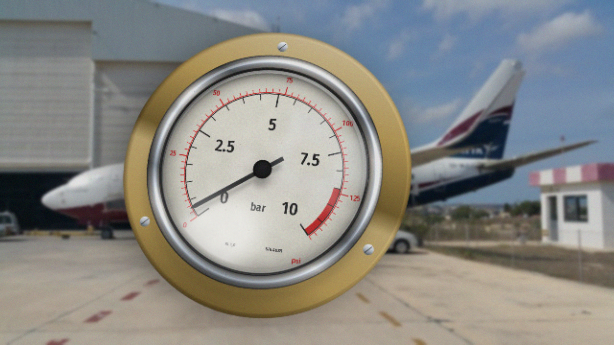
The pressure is 0.25 bar
